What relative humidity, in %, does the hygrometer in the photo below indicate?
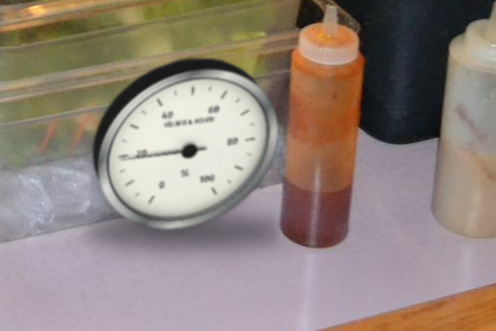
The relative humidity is 20 %
